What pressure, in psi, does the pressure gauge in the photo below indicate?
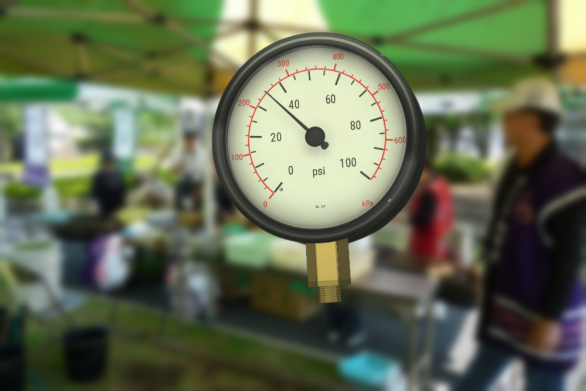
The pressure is 35 psi
